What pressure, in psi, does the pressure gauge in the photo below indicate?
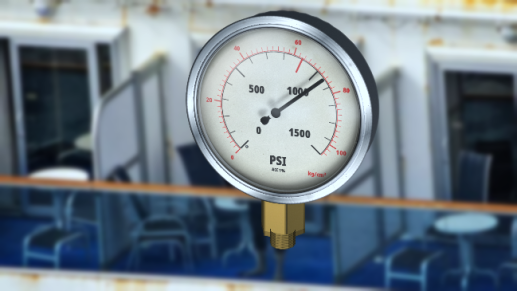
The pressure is 1050 psi
